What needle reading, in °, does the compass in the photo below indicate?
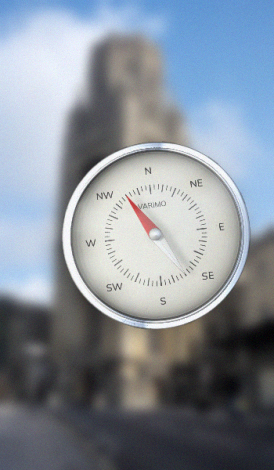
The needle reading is 330 °
